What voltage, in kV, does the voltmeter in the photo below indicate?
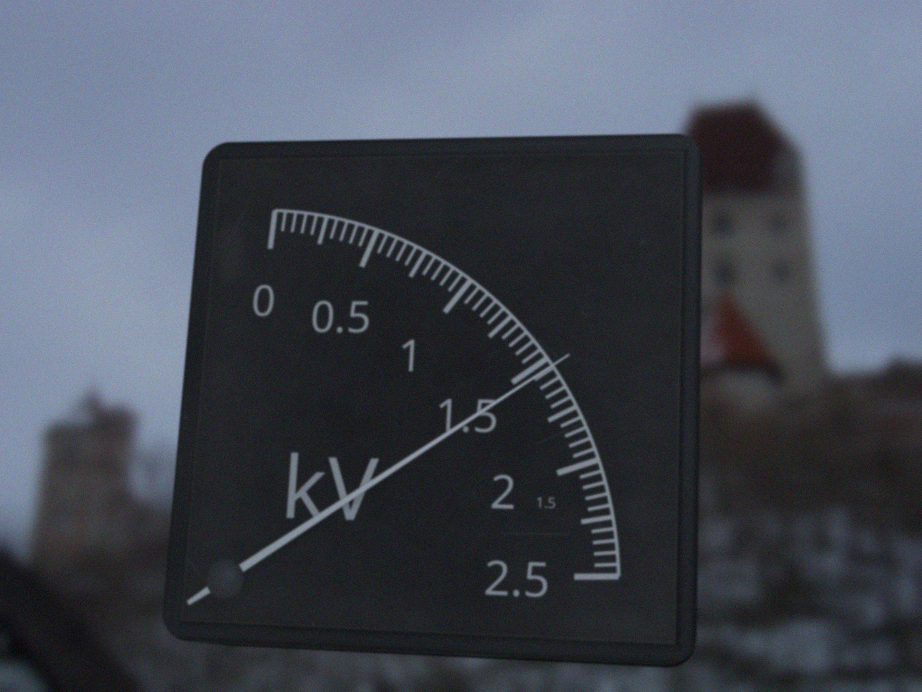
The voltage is 1.55 kV
